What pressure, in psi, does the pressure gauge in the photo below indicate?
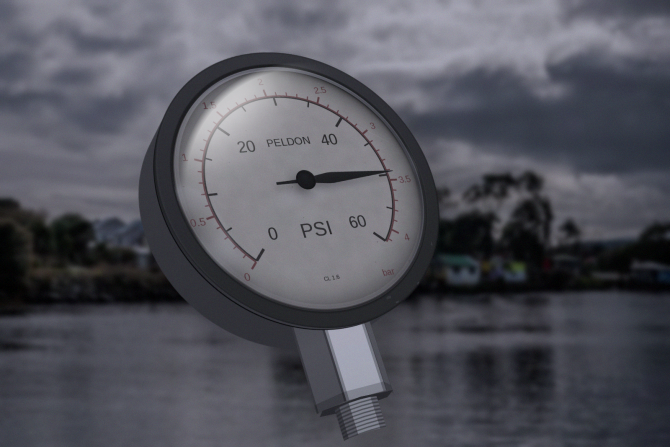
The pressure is 50 psi
